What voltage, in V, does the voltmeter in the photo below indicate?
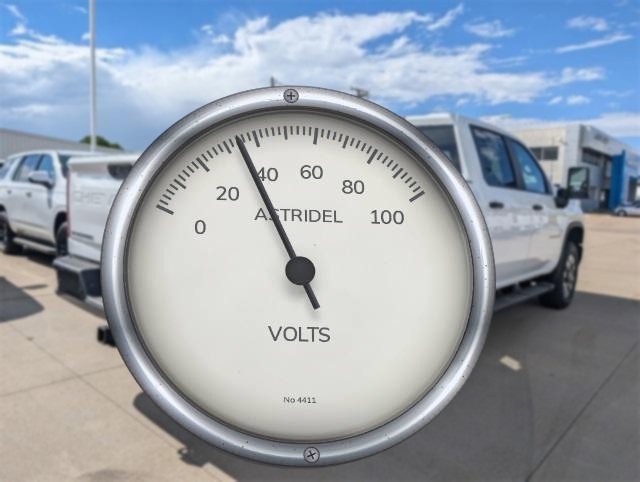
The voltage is 34 V
